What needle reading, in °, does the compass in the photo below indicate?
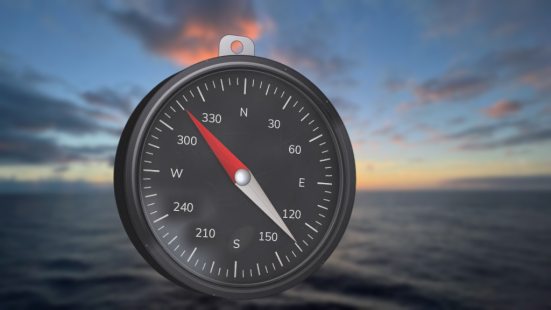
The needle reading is 315 °
